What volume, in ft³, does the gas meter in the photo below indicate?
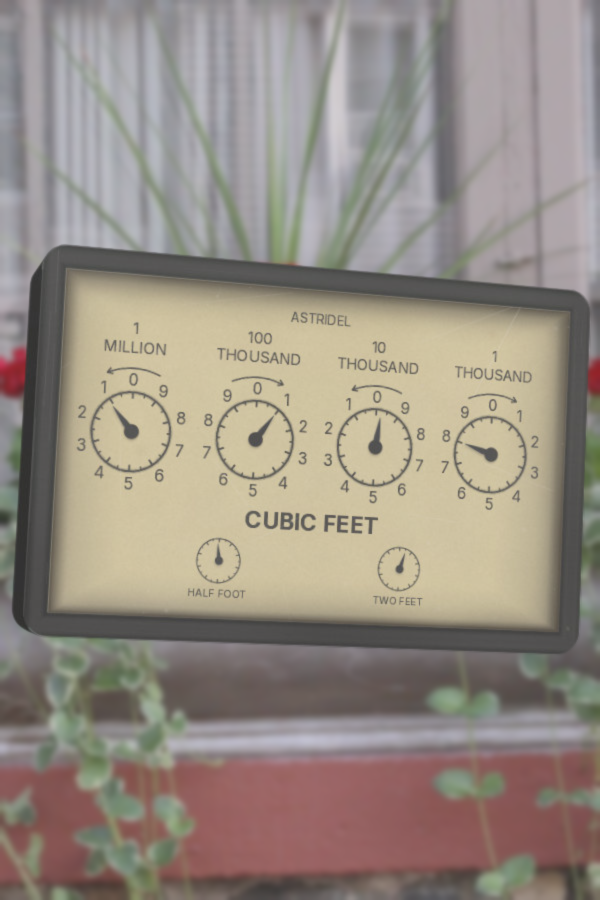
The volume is 109800 ft³
